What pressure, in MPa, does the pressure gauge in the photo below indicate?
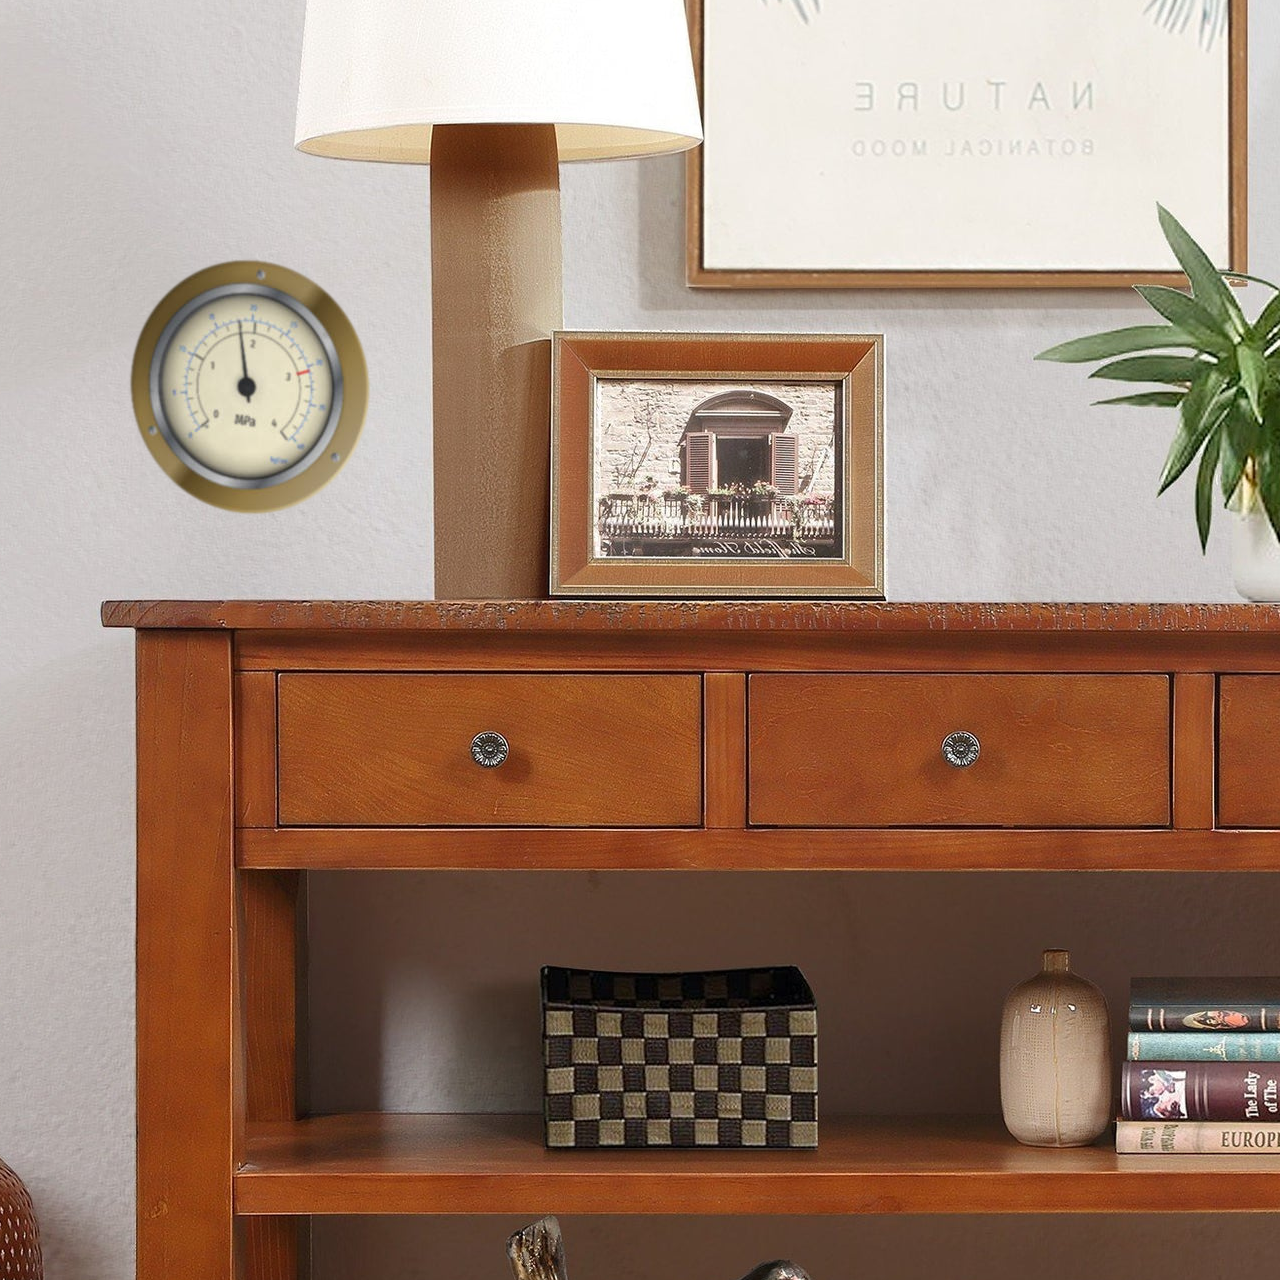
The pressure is 1.8 MPa
